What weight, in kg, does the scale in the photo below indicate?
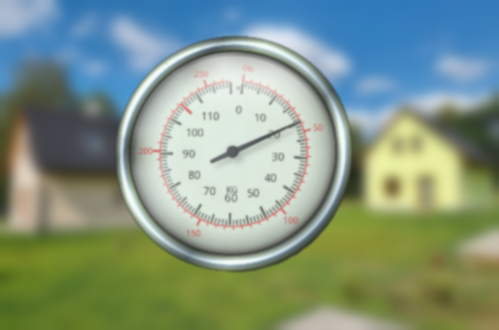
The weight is 20 kg
